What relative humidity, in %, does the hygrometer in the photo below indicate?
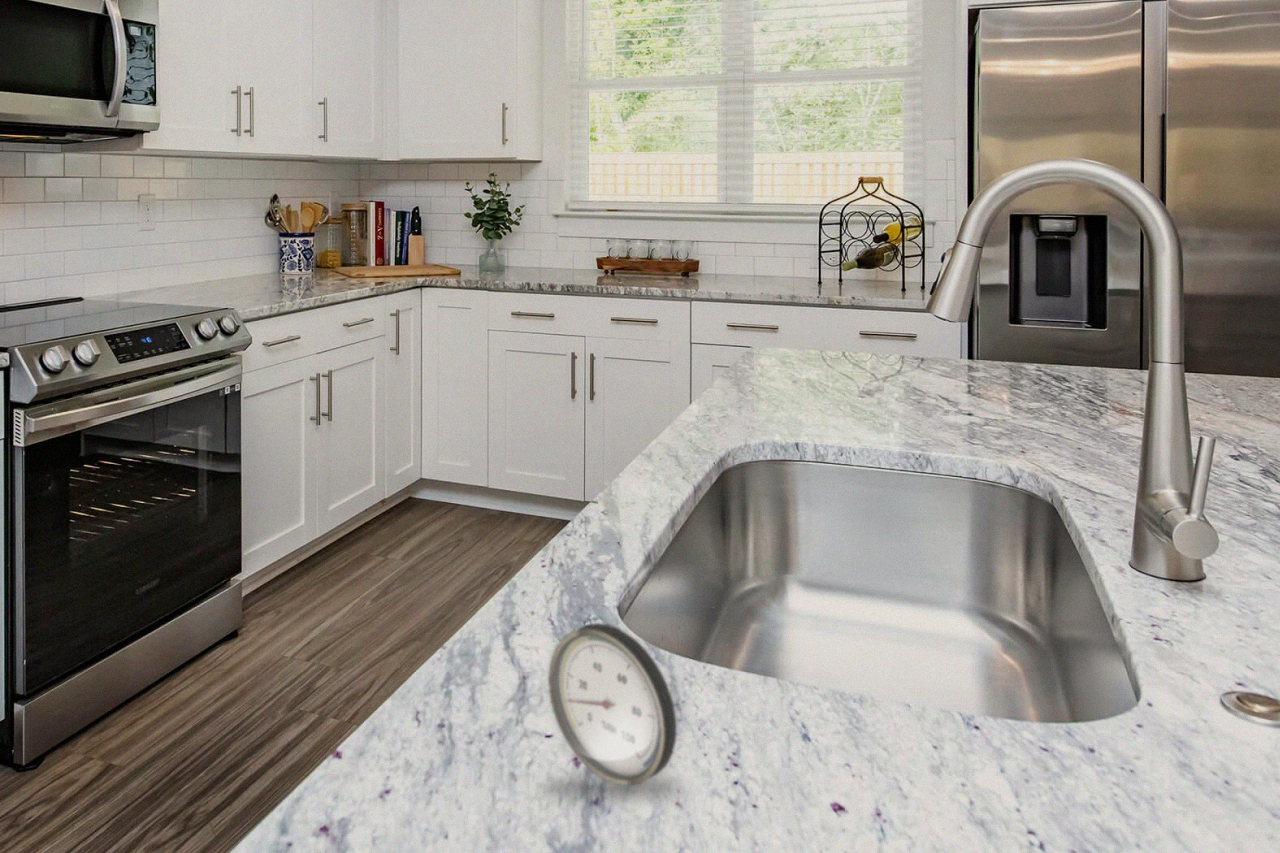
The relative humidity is 10 %
